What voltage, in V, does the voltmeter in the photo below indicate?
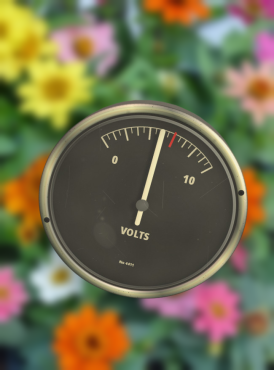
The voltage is 5 V
